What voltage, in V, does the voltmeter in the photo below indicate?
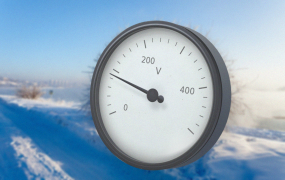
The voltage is 90 V
